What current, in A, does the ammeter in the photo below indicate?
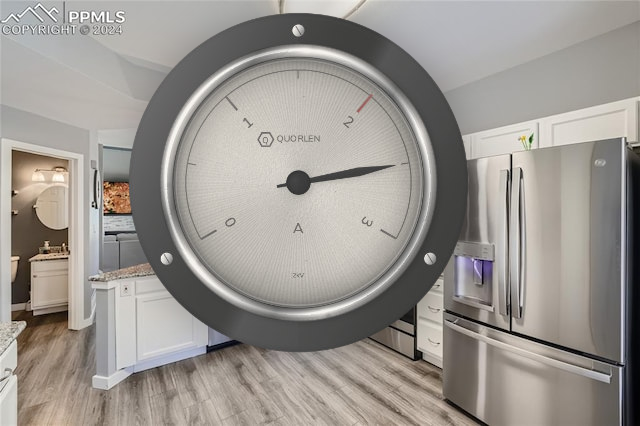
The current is 2.5 A
